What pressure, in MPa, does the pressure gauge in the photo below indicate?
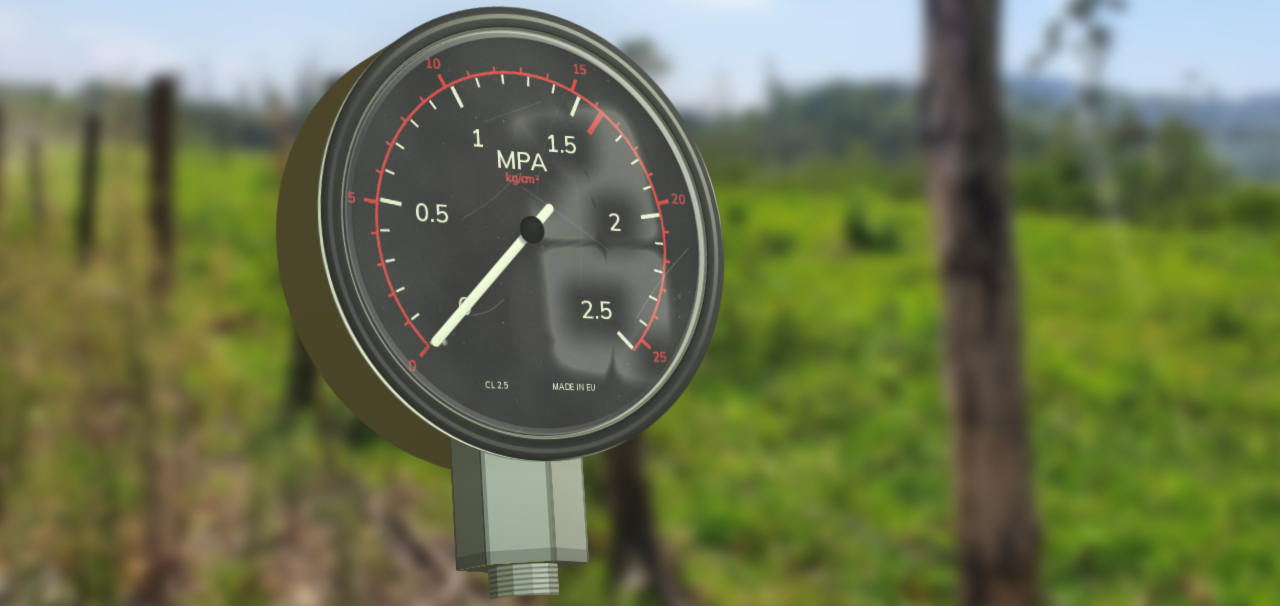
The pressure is 0 MPa
